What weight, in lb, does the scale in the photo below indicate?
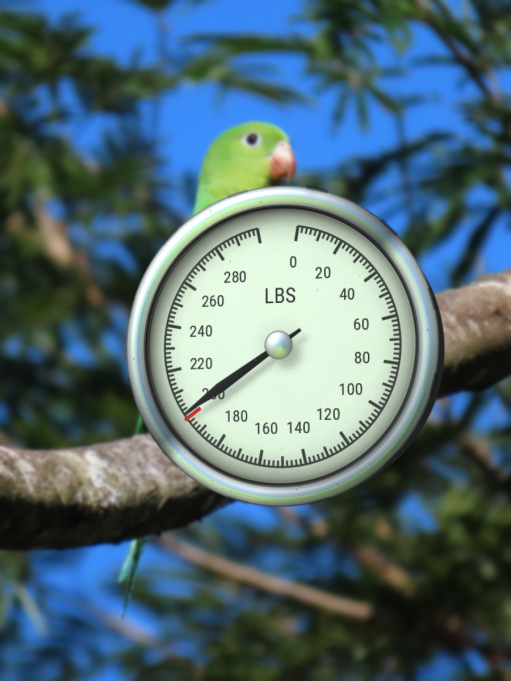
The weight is 200 lb
